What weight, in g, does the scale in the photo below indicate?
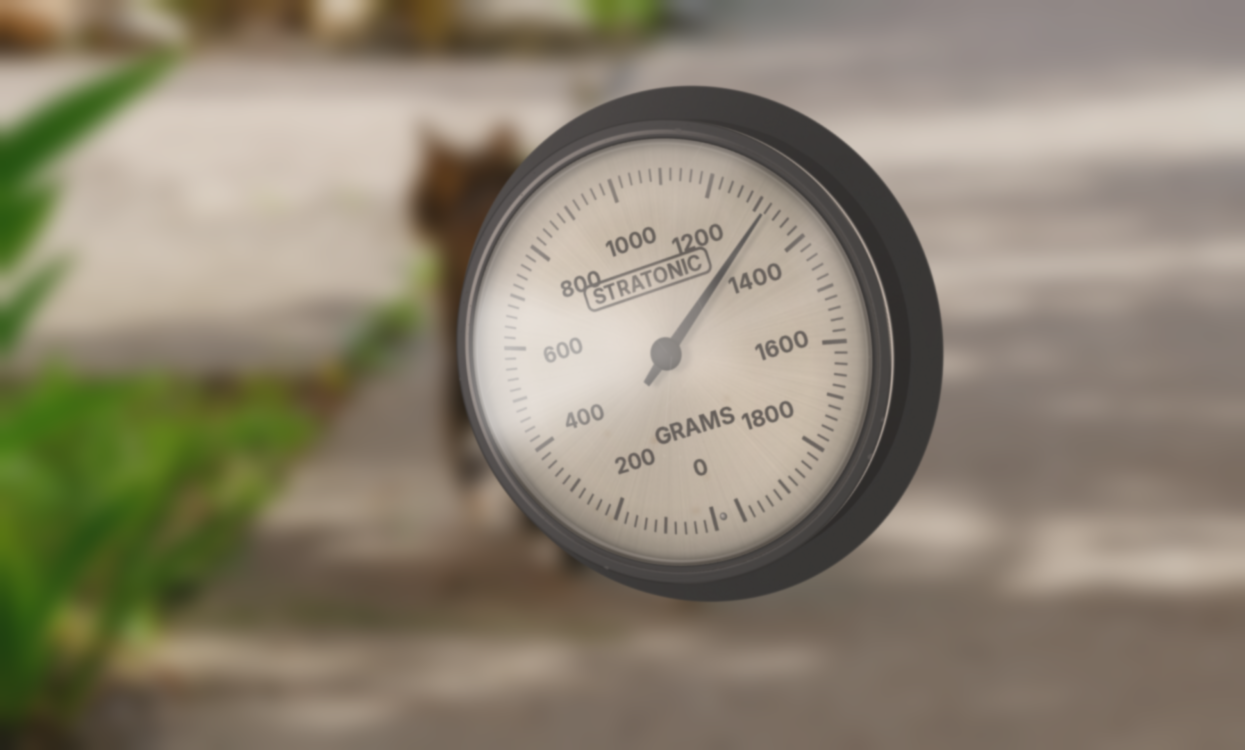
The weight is 1320 g
